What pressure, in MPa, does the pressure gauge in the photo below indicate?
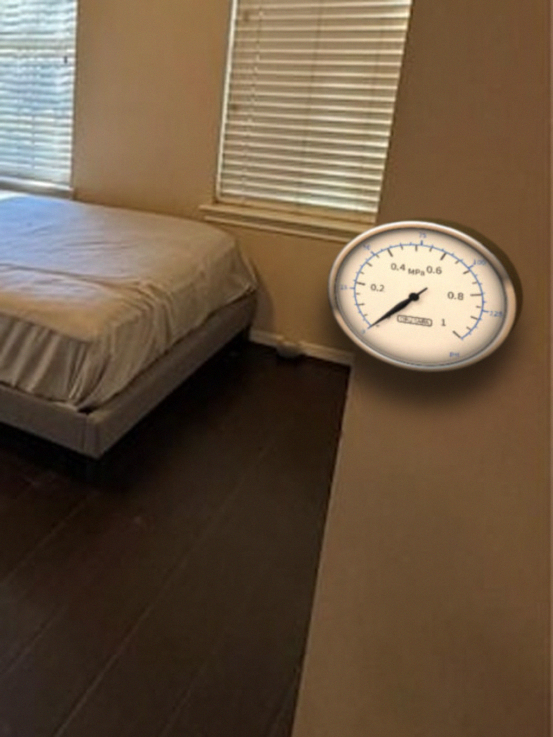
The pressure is 0 MPa
